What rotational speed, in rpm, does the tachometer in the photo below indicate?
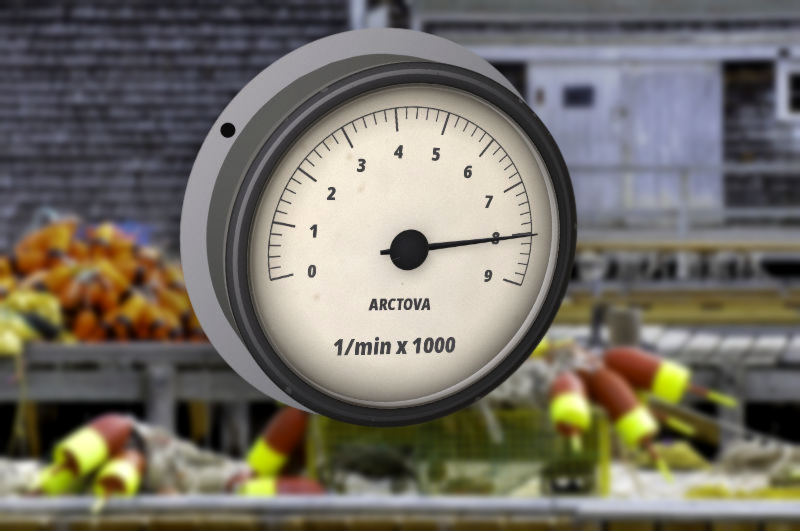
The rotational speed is 8000 rpm
